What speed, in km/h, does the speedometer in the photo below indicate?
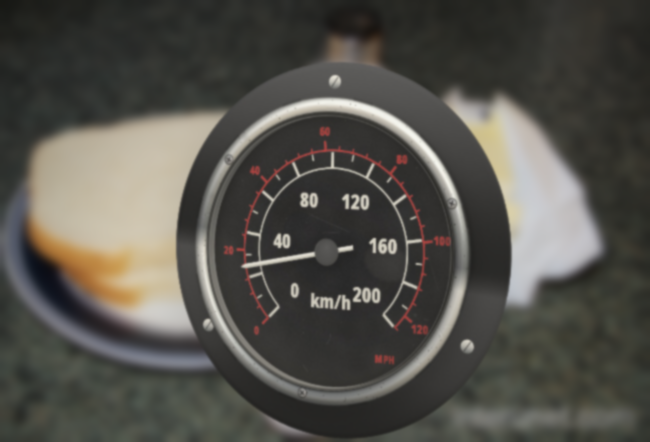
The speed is 25 km/h
